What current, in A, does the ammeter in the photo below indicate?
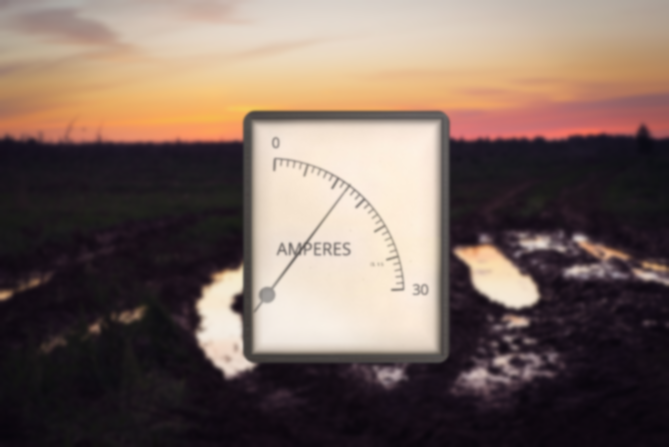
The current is 12 A
